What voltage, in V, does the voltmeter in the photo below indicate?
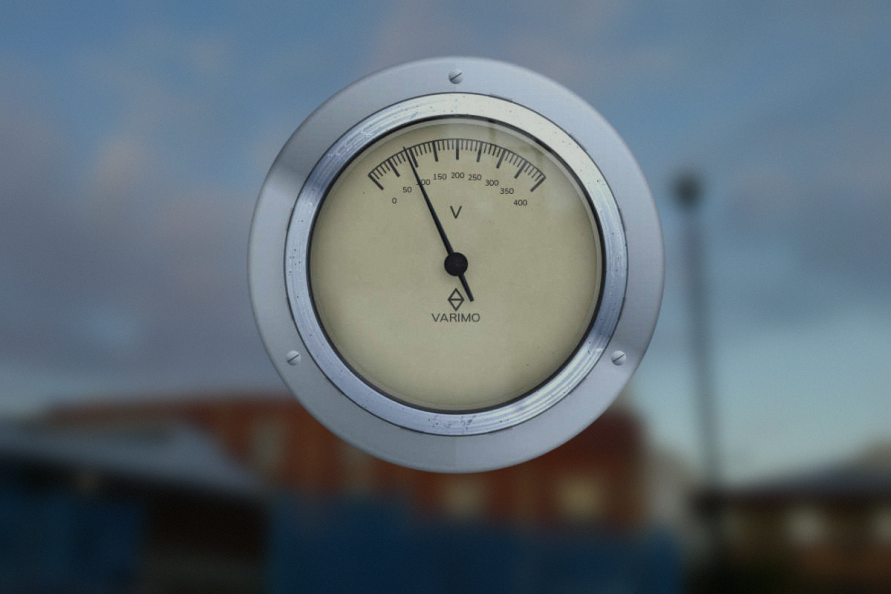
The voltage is 90 V
